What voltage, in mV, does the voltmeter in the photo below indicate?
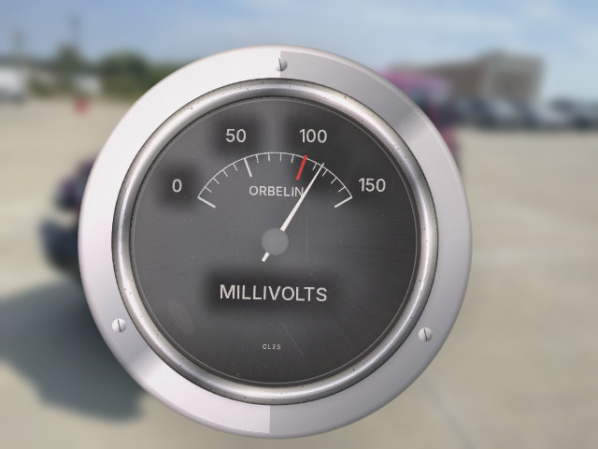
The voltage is 115 mV
